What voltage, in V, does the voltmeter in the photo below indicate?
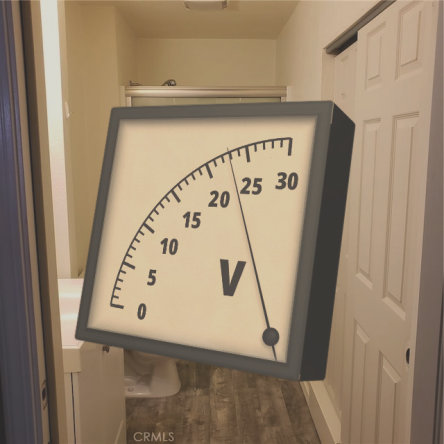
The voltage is 23 V
